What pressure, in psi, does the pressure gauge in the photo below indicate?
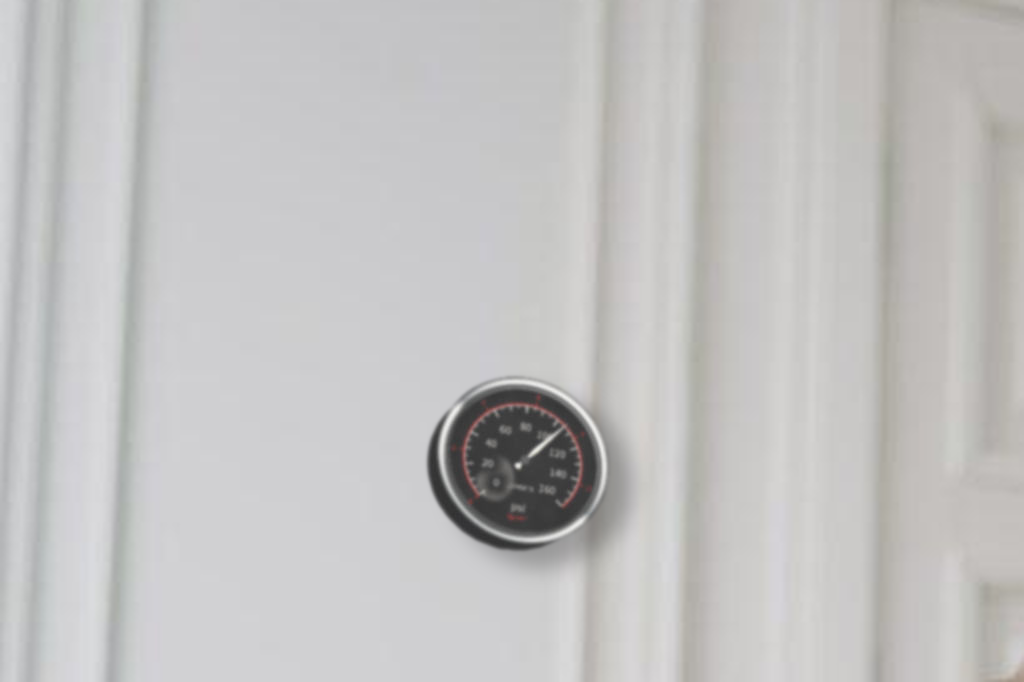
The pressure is 105 psi
